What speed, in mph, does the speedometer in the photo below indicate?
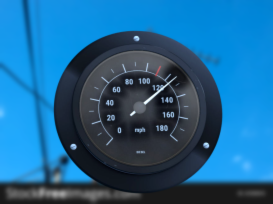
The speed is 125 mph
